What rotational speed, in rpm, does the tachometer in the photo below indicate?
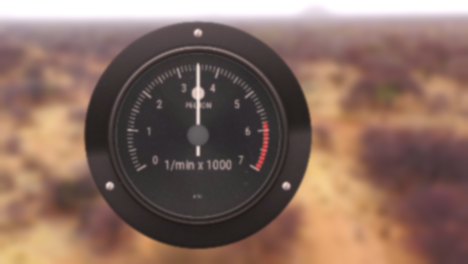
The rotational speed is 3500 rpm
